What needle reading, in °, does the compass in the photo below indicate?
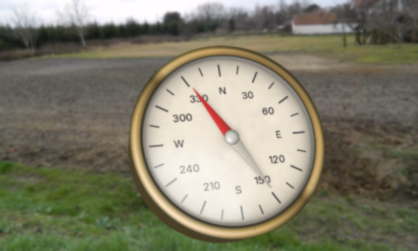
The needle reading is 330 °
